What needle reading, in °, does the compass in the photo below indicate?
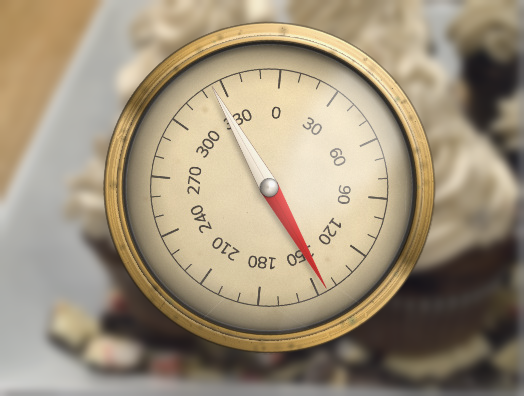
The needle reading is 145 °
